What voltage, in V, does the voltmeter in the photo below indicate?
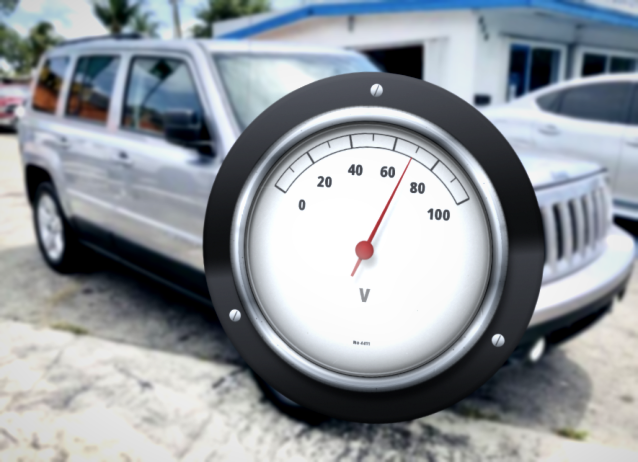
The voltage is 70 V
